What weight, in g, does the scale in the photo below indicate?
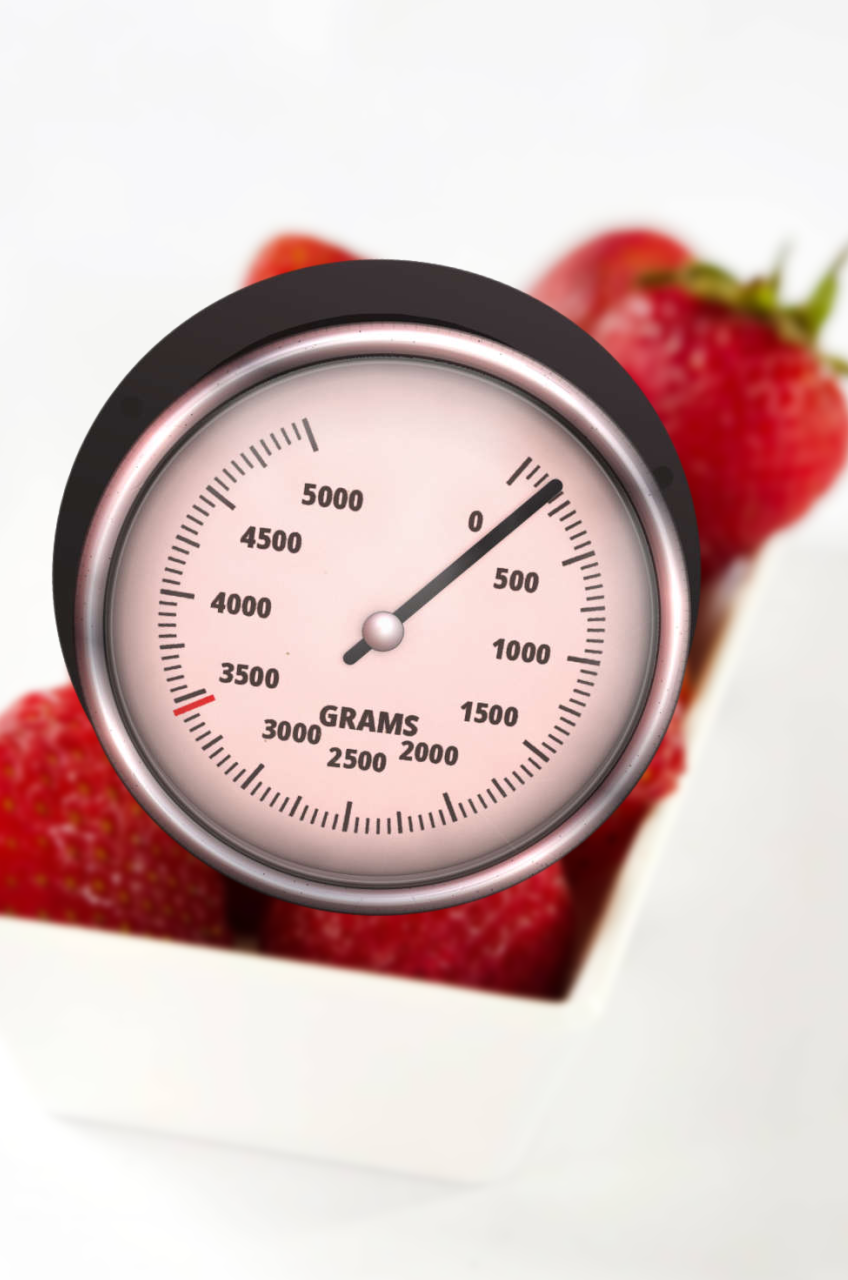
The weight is 150 g
